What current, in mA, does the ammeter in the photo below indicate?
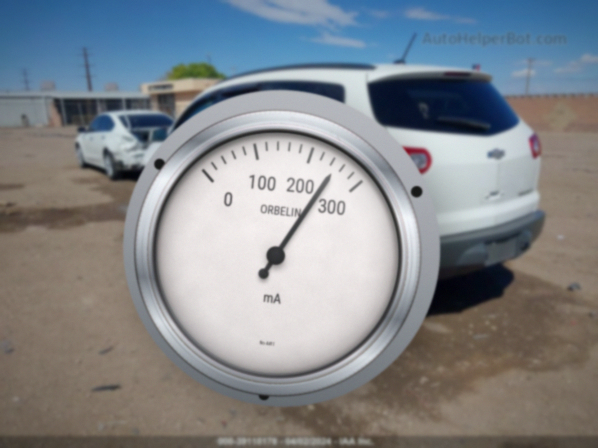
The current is 250 mA
